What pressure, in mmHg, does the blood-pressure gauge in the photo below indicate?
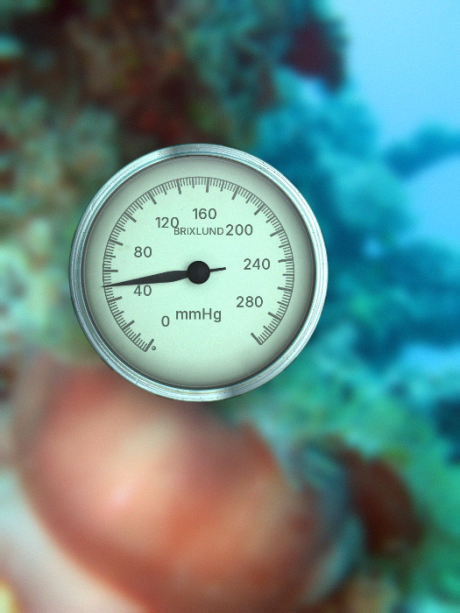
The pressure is 50 mmHg
